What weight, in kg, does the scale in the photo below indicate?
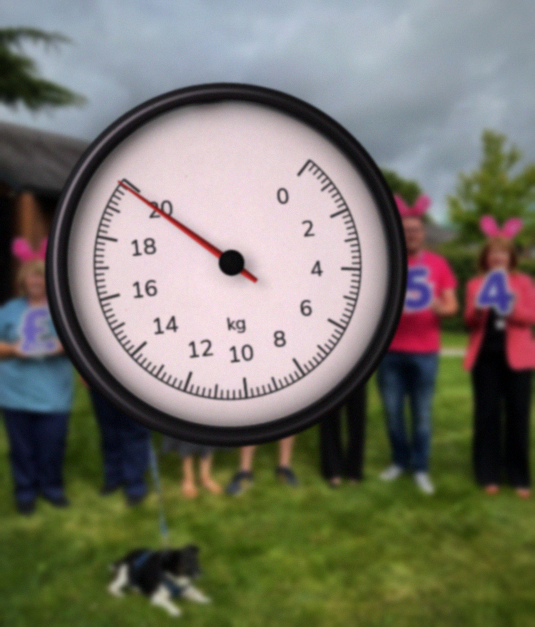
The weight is 19.8 kg
